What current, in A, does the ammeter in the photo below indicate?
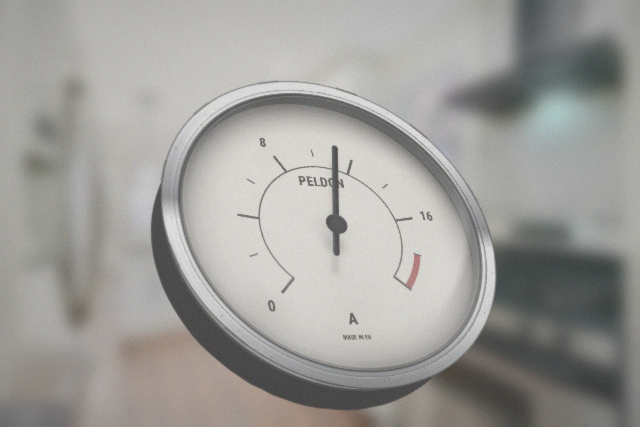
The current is 11 A
